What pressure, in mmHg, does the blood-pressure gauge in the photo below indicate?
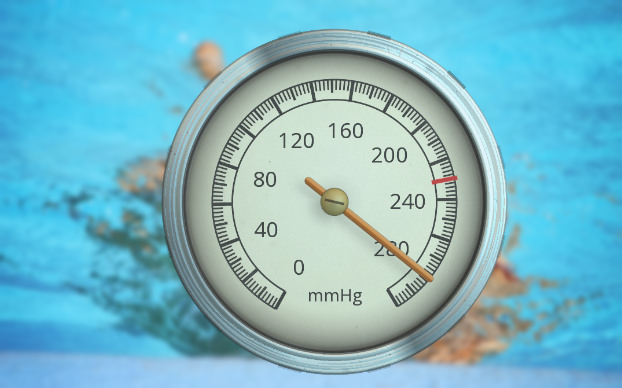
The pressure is 280 mmHg
